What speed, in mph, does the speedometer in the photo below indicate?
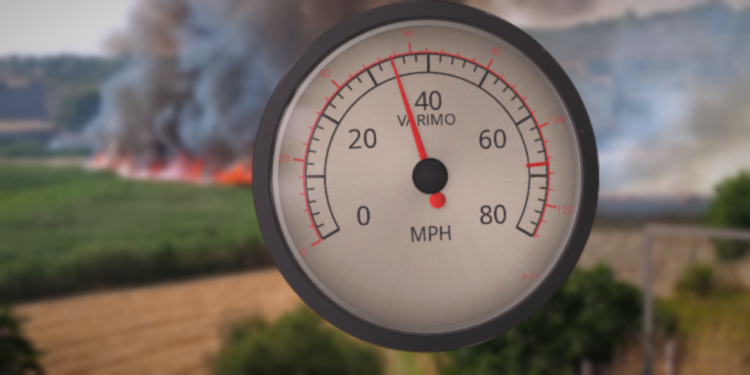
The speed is 34 mph
